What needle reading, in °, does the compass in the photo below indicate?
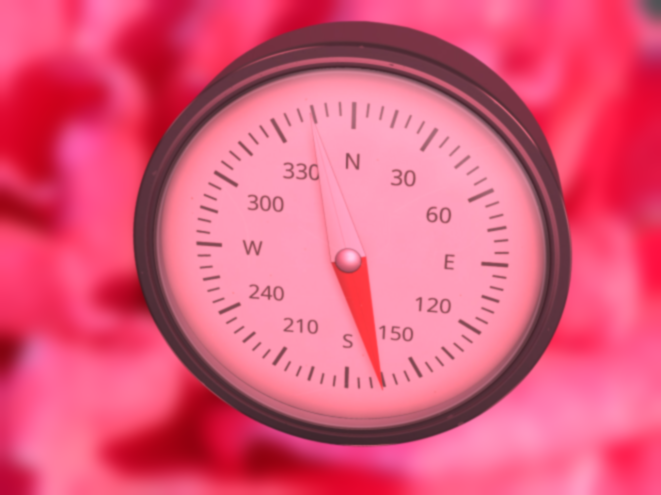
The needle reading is 165 °
